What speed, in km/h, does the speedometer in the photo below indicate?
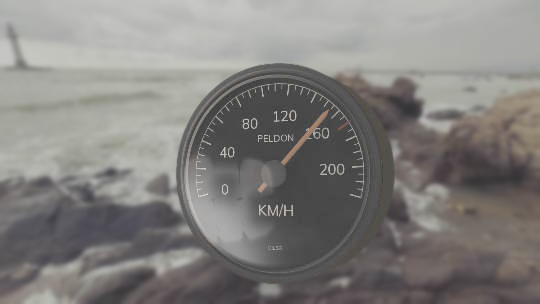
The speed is 155 km/h
